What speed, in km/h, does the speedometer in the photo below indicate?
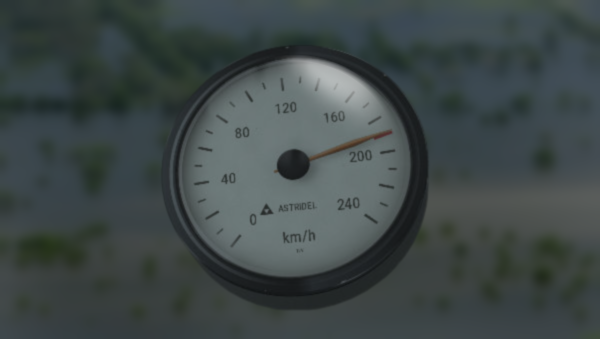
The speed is 190 km/h
